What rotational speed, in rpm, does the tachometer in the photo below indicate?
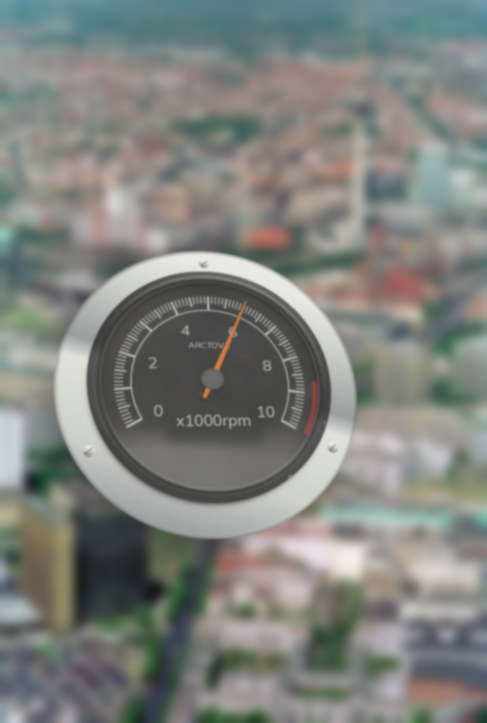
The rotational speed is 6000 rpm
